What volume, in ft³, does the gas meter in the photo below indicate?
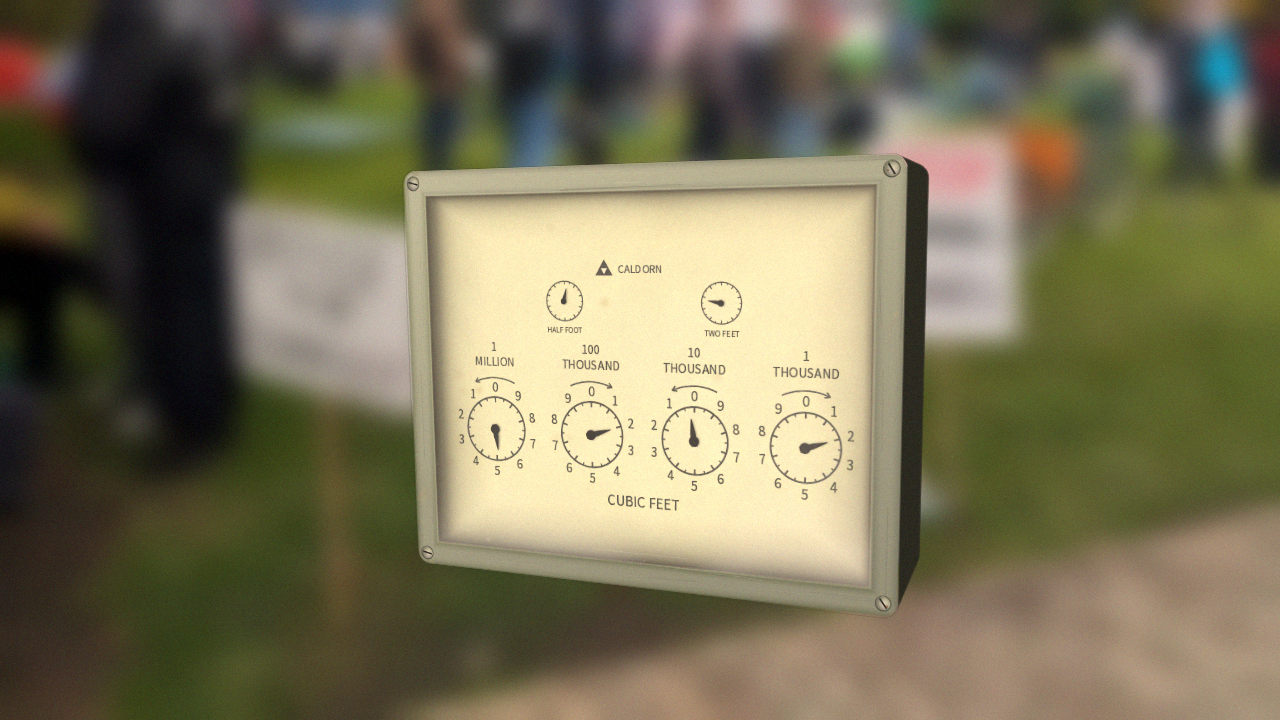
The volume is 520200 ft³
